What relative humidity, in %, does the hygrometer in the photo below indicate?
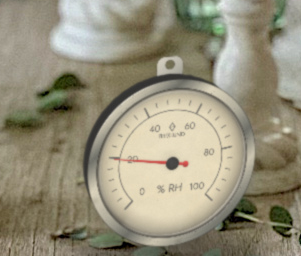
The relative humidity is 20 %
